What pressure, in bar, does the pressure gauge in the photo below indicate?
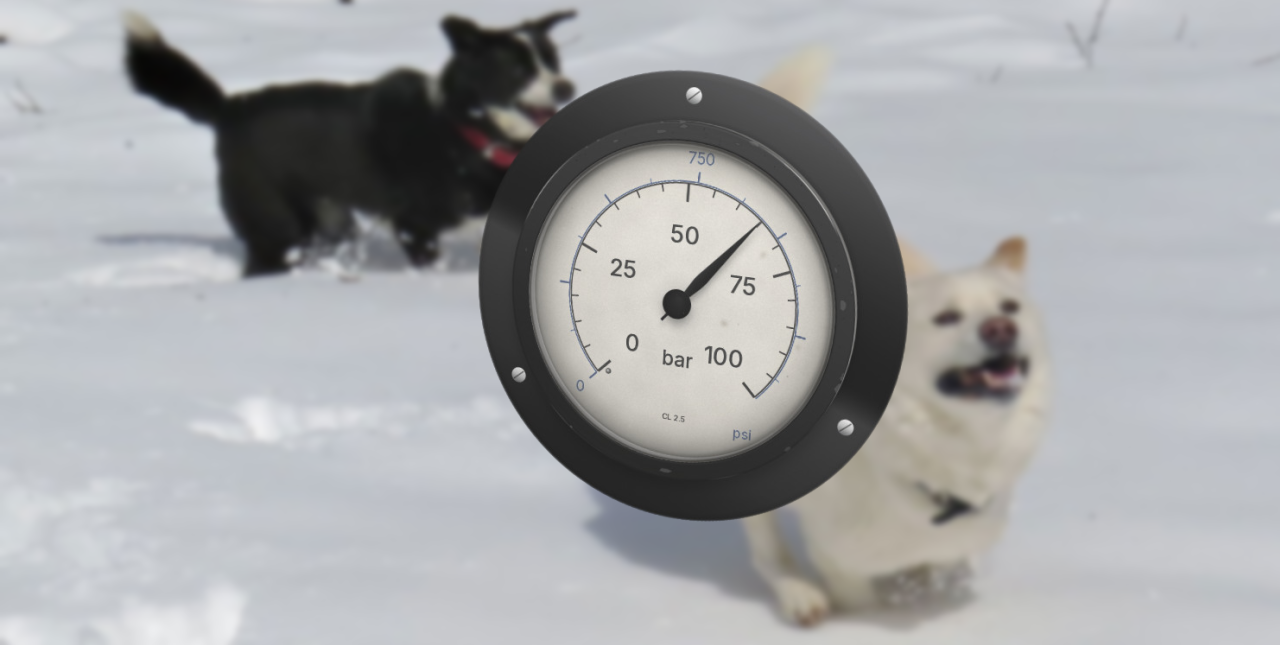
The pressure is 65 bar
